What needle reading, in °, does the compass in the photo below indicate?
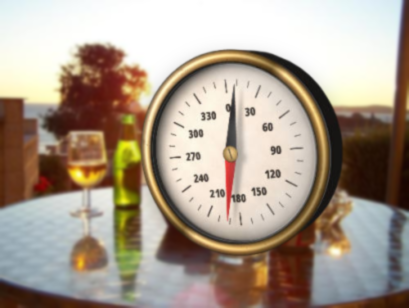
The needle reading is 190 °
